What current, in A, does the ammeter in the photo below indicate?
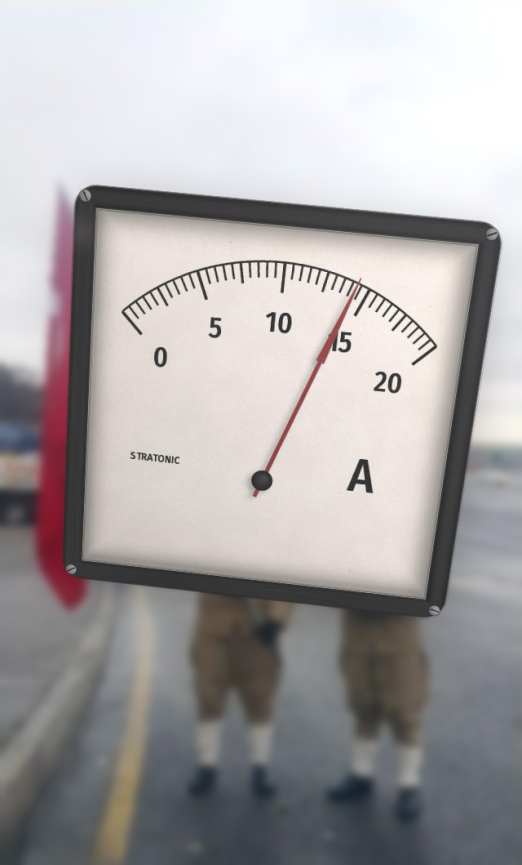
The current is 14.25 A
